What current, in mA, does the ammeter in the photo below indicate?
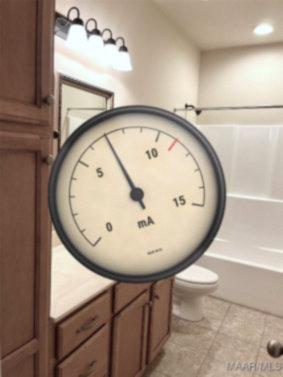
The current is 7 mA
